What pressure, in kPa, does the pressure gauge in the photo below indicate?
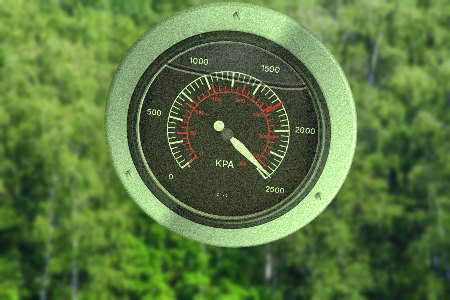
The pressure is 2450 kPa
